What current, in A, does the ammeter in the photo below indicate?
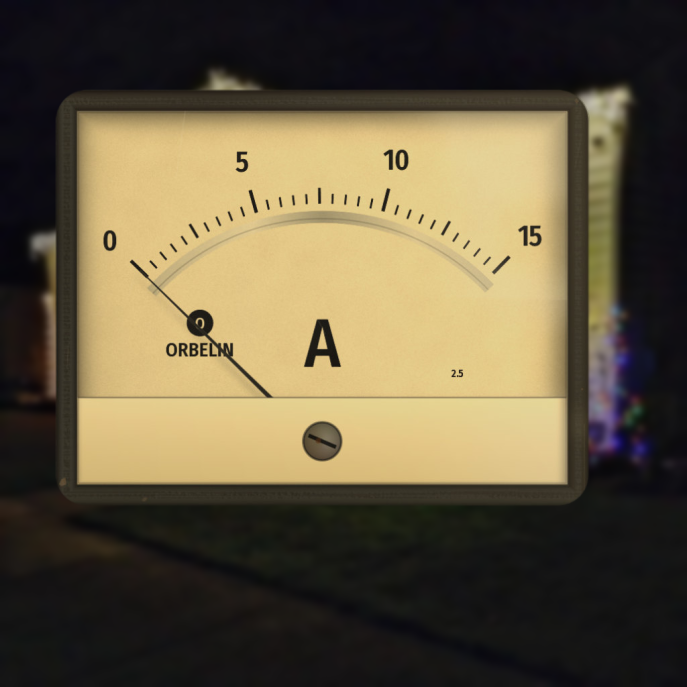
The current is 0 A
